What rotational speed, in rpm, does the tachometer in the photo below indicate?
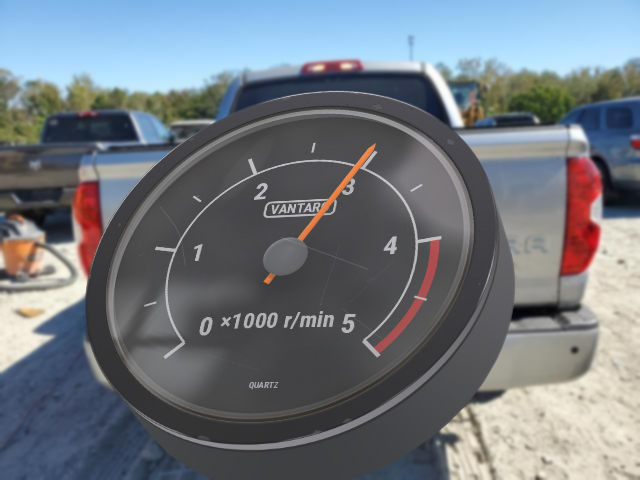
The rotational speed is 3000 rpm
